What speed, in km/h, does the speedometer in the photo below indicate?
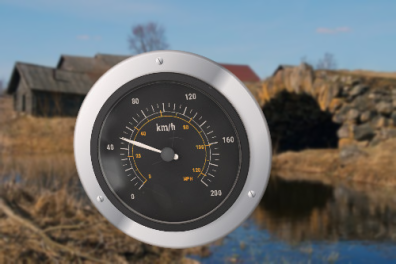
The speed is 50 km/h
